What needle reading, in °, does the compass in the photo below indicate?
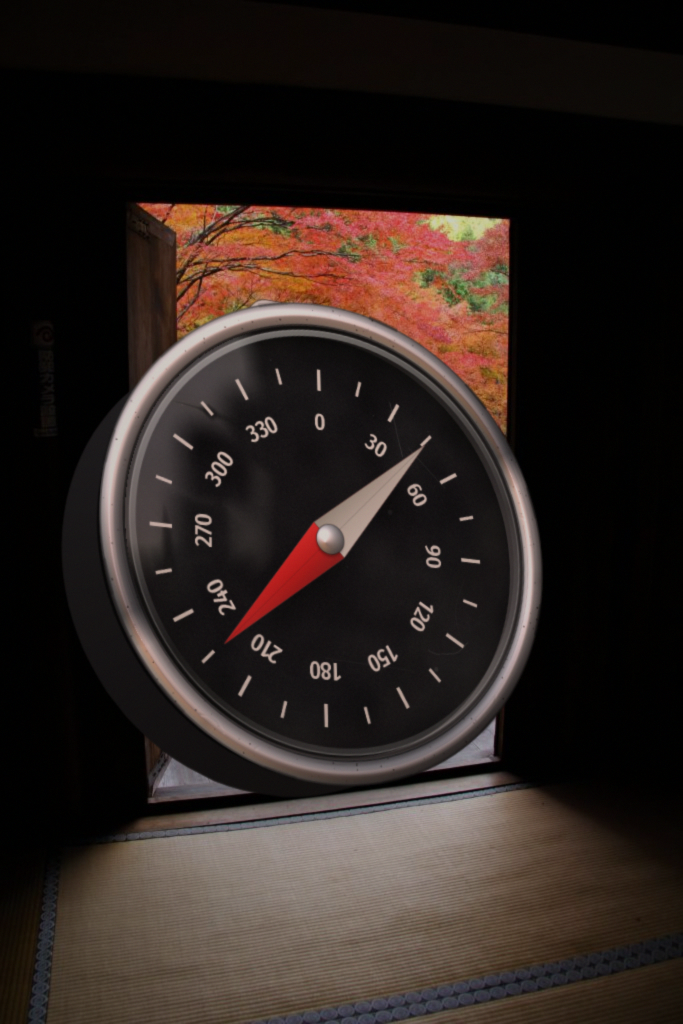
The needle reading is 225 °
